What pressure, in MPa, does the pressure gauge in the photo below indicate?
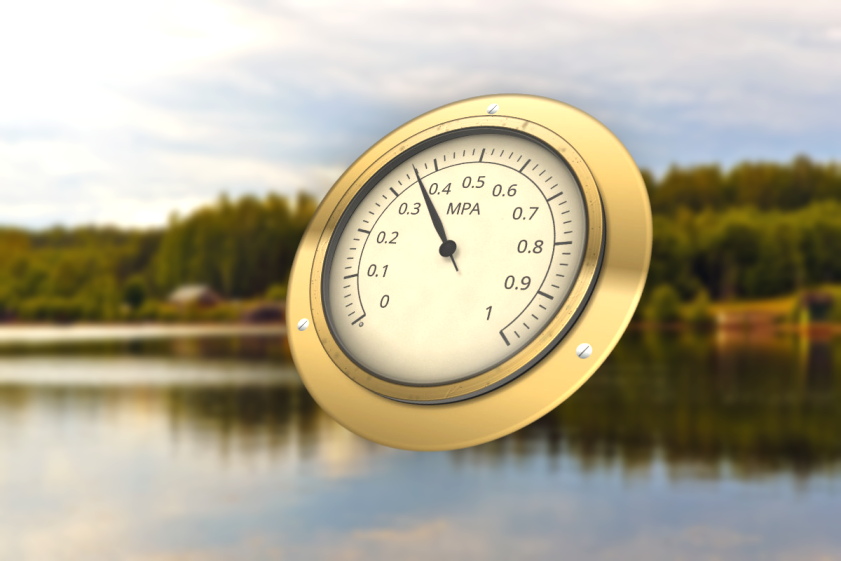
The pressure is 0.36 MPa
